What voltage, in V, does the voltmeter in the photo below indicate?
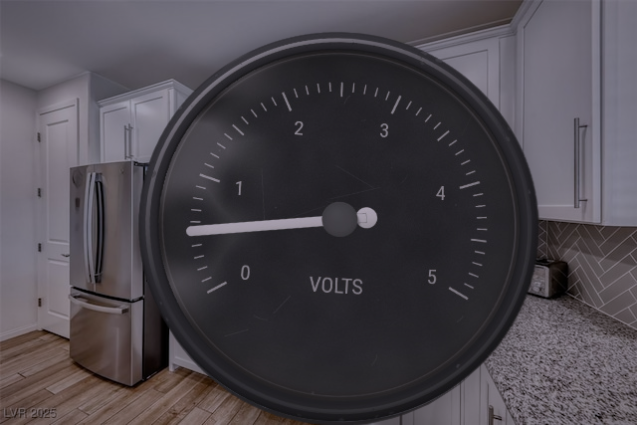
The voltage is 0.5 V
